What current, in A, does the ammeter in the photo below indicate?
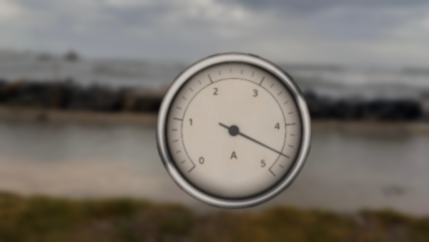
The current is 4.6 A
